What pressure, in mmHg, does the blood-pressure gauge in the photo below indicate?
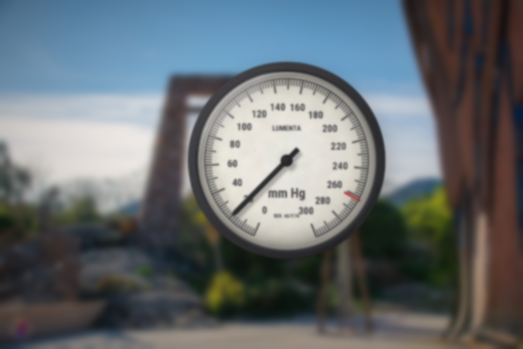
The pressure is 20 mmHg
